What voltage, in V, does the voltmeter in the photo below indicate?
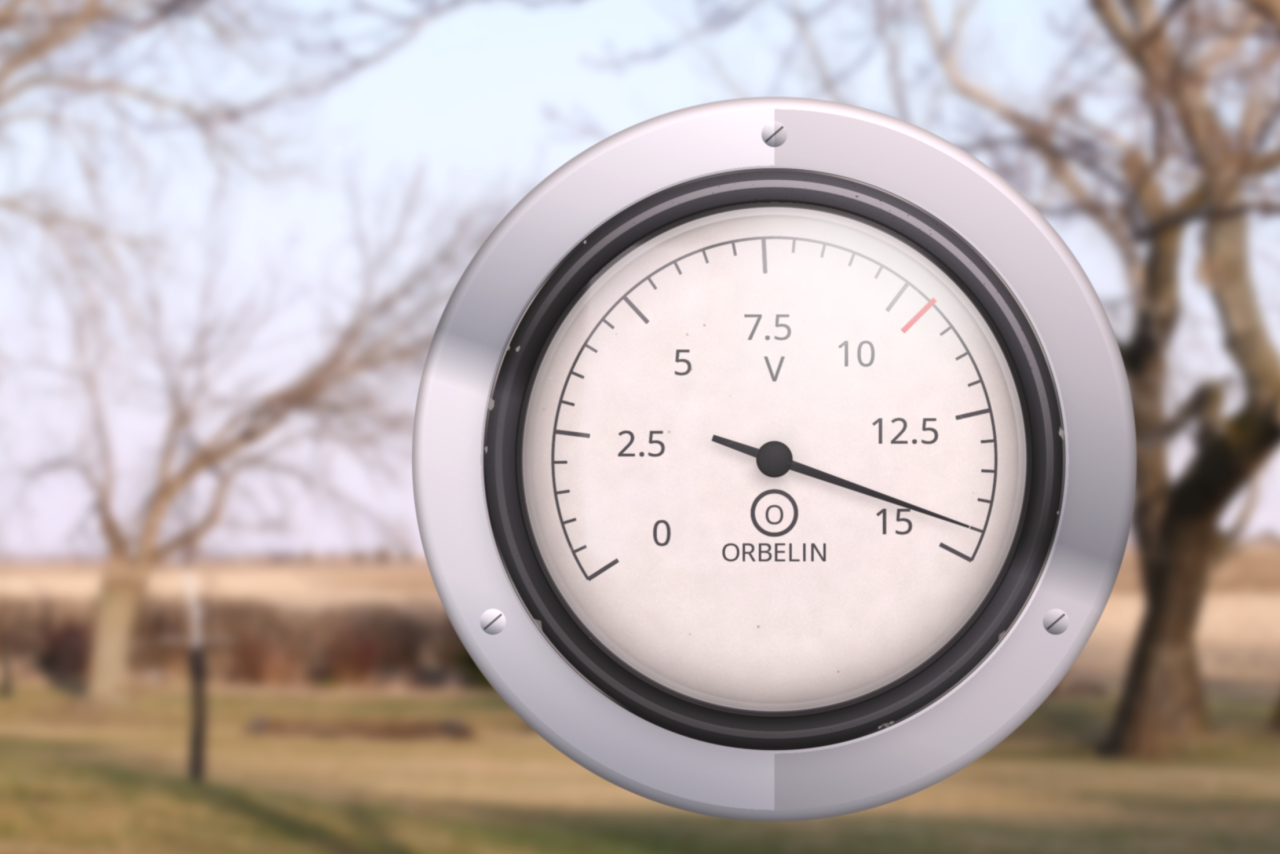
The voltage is 14.5 V
